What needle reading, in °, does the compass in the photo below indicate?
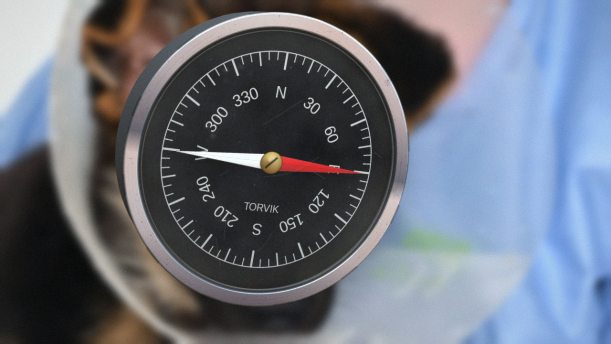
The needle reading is 90 °
